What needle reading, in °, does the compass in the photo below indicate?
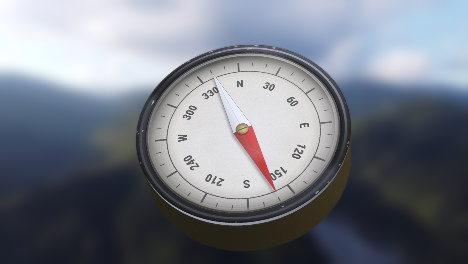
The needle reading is 160 °
